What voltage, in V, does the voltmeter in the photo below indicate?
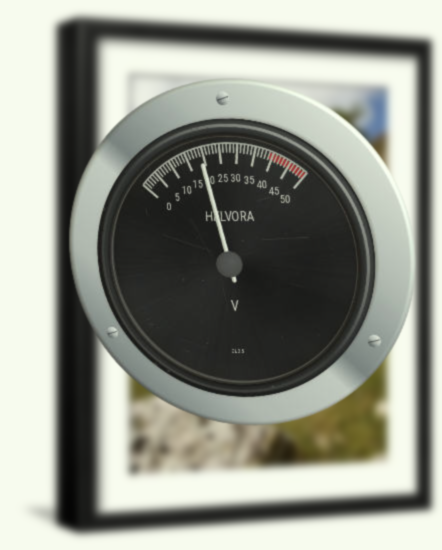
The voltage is 20 V
